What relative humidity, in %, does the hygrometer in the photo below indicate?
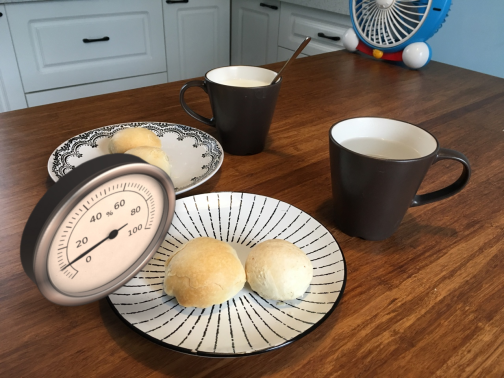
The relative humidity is 10 %
